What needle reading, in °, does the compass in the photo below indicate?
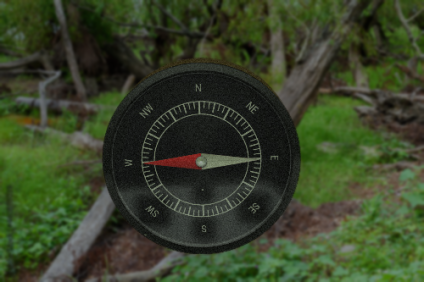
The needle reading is 270 °
